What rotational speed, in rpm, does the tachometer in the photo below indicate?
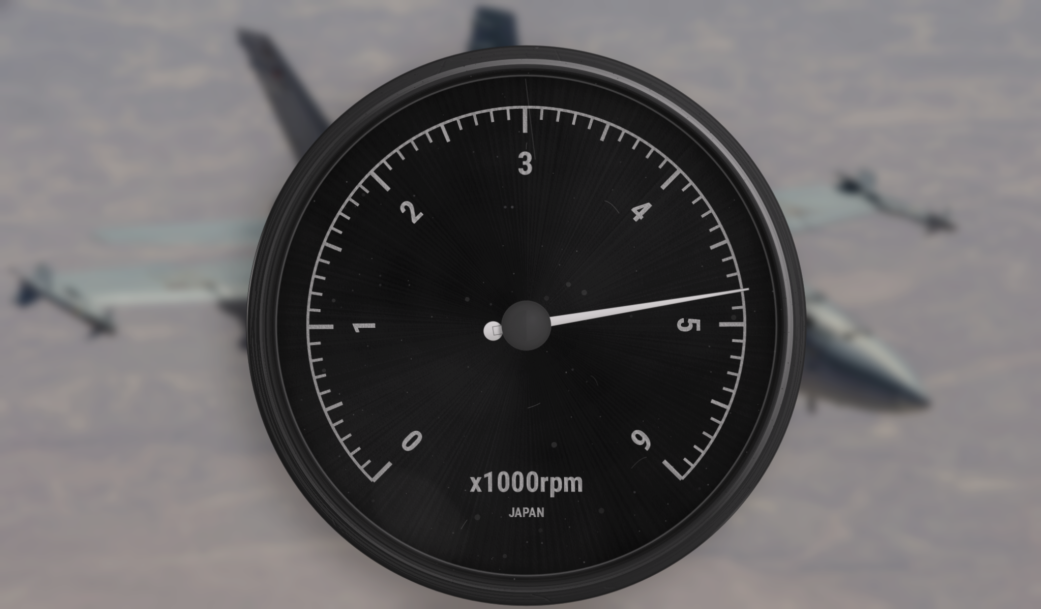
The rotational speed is 4800 rpm
